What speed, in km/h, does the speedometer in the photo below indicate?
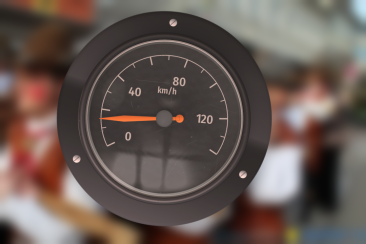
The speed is 15 km/h
